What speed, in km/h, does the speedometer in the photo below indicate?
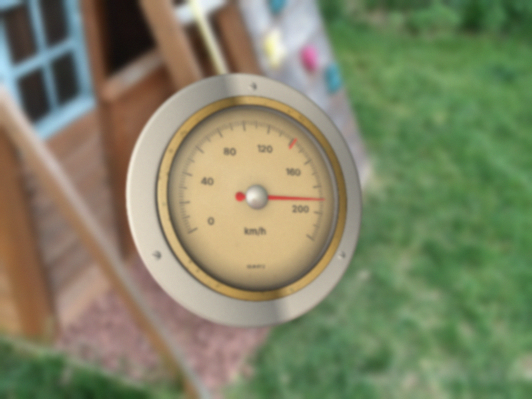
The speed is 190 km/h
